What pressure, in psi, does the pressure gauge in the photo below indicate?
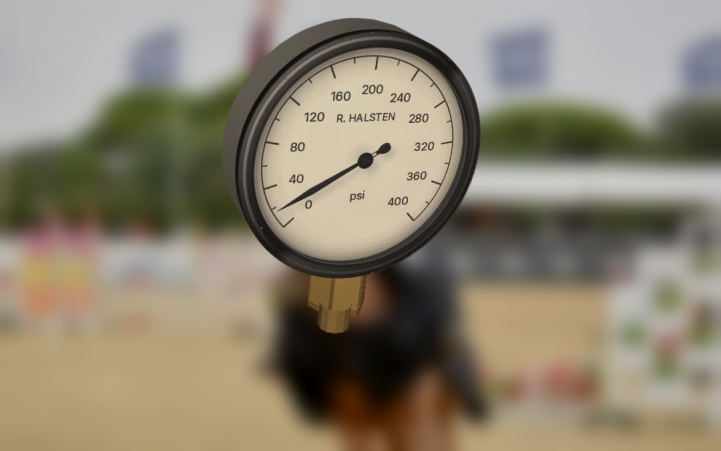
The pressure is 20 psi
